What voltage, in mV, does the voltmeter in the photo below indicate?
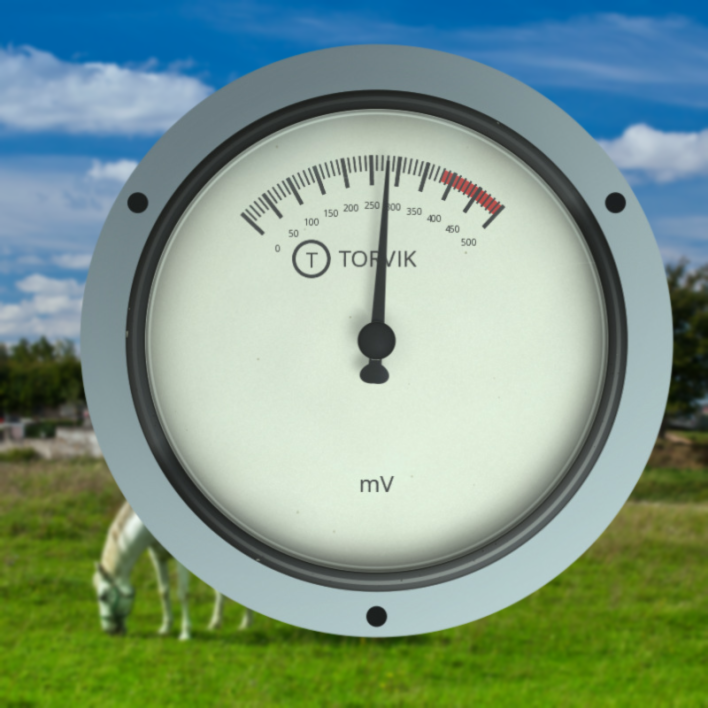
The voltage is 280 mV
